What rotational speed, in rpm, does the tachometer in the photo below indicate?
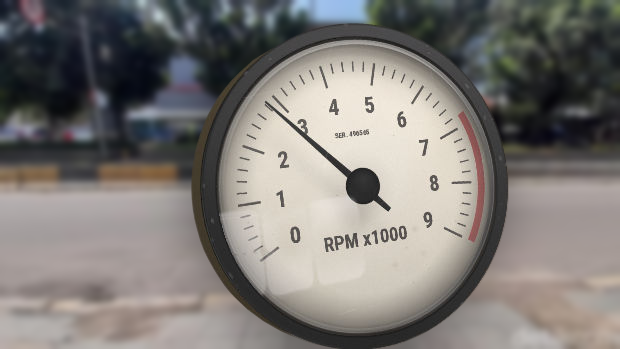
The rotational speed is 2800 rpm
